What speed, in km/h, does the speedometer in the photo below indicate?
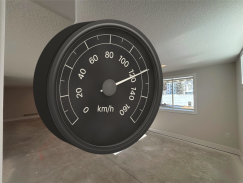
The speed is 120 km/h
